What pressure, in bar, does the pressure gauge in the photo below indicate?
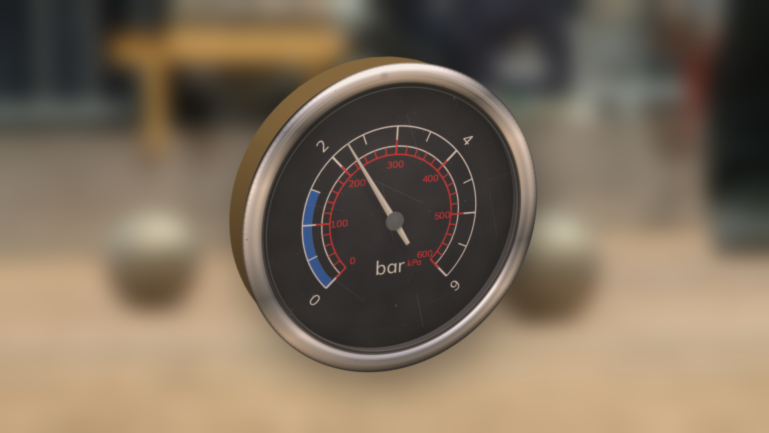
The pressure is 2.25 bar
